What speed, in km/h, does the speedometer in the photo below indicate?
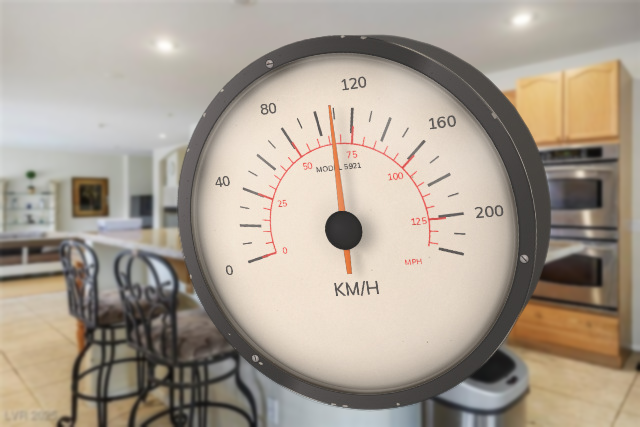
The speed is 110 km/h
